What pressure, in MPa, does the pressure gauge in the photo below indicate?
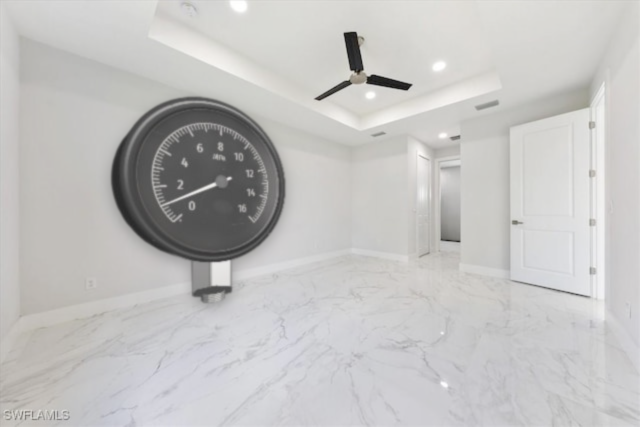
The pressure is 1 MPa
